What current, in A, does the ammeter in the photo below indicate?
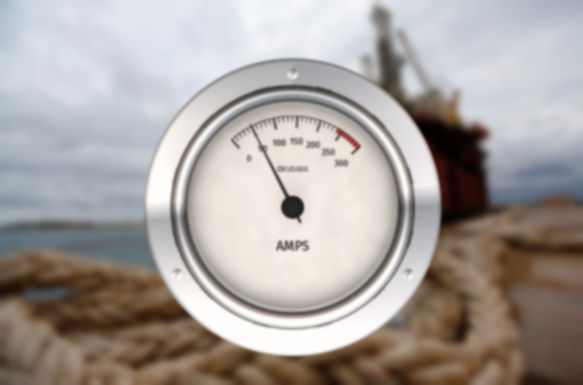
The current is 50 A
